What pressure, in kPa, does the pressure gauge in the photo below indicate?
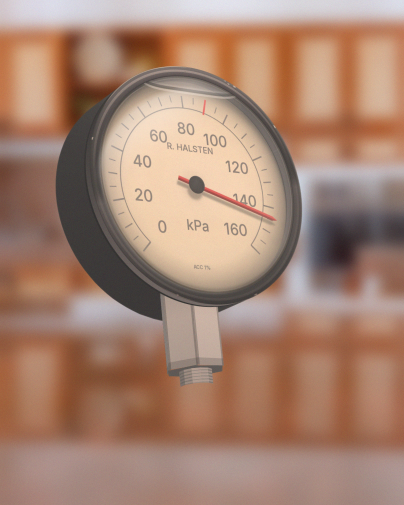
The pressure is 145 kPa
